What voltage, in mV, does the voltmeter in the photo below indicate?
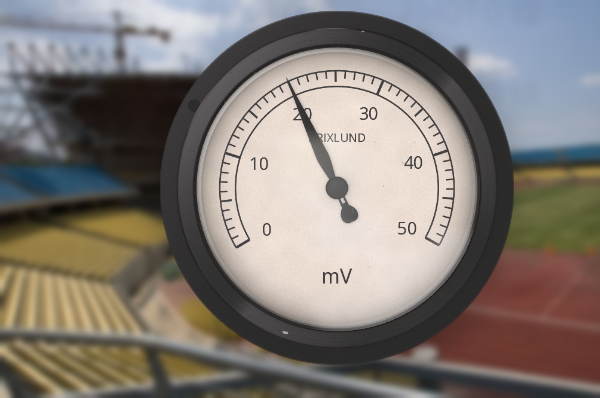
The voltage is 20 mV
